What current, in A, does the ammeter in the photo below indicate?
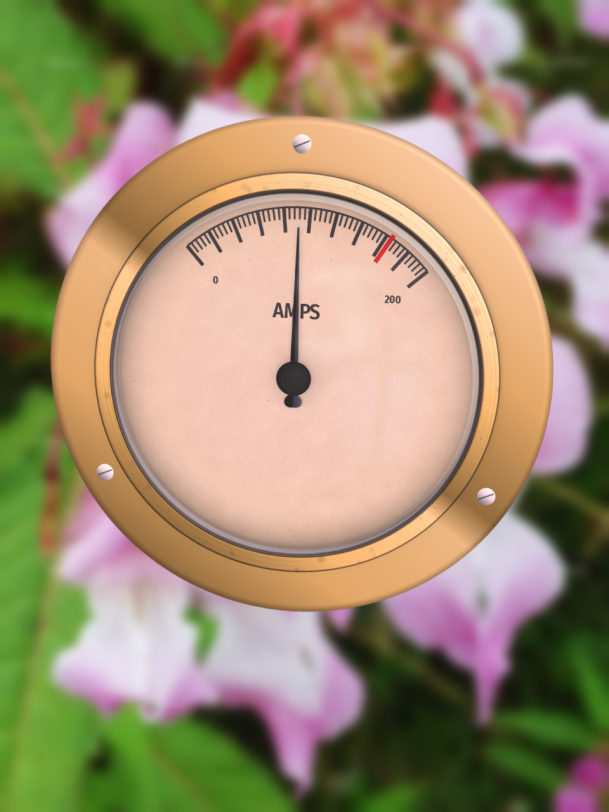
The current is 92 A
